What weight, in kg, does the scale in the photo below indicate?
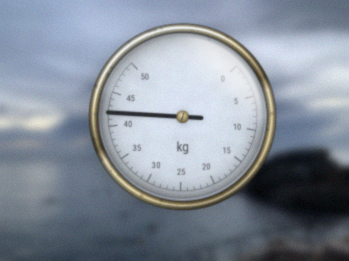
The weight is 42 kg
